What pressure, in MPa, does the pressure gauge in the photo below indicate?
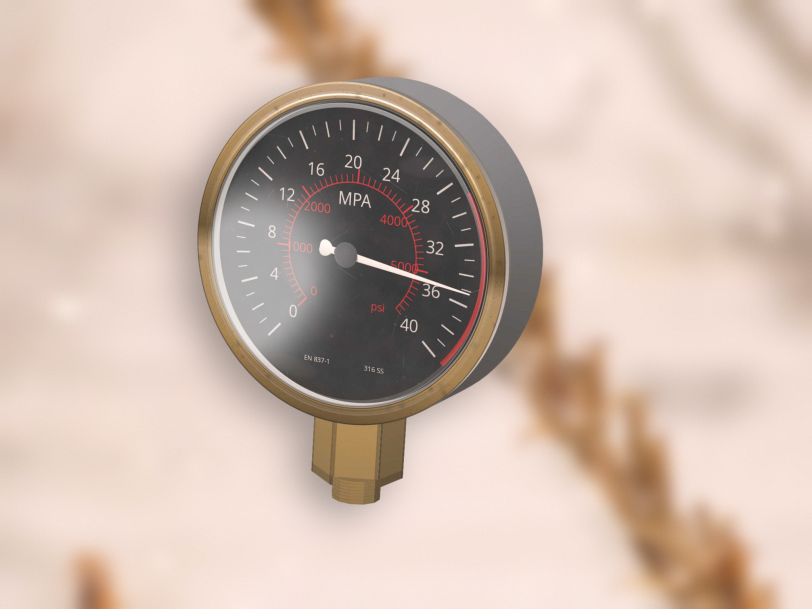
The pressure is 35 MPa
